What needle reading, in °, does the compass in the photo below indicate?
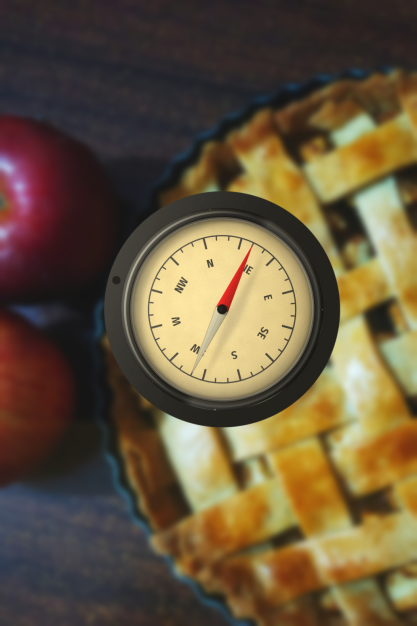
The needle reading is 40 °
